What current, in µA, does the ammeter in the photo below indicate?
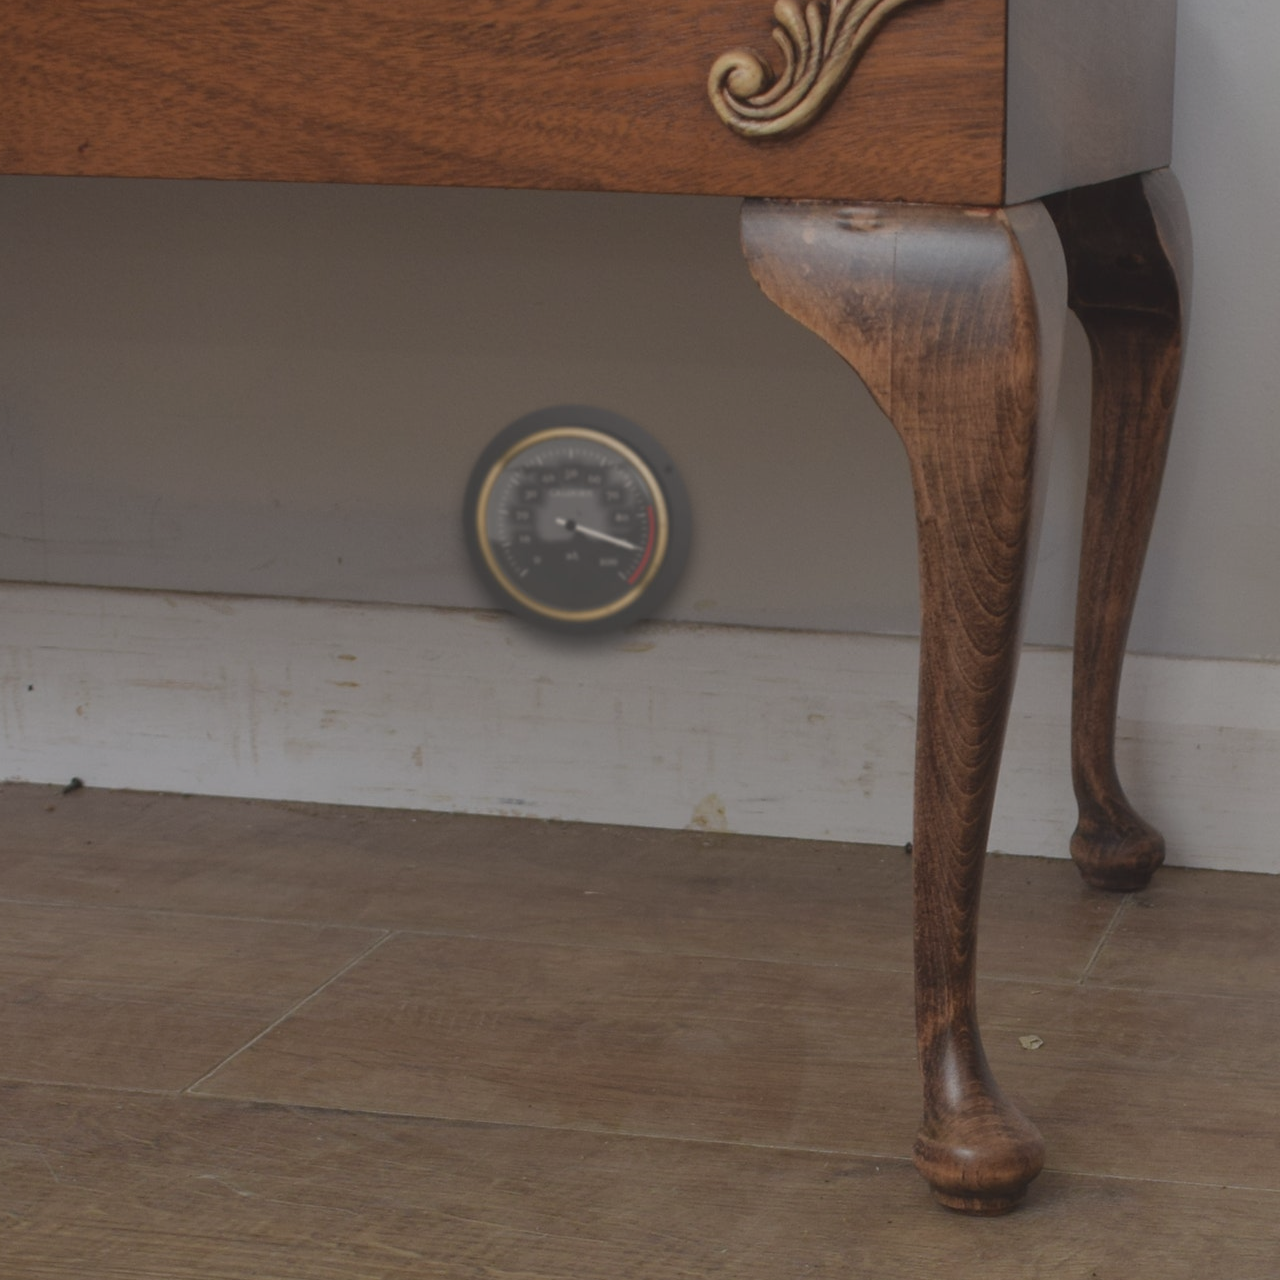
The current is 90 µA
